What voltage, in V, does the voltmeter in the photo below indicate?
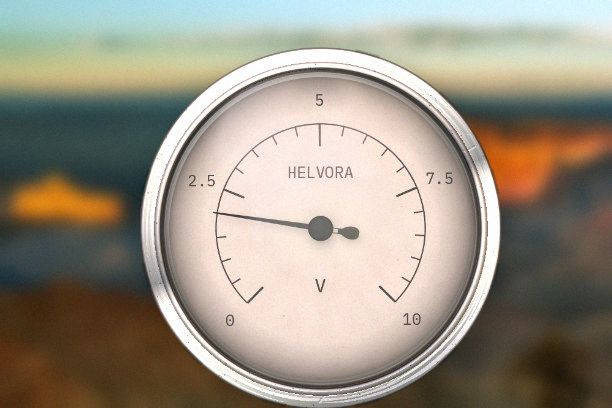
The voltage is 2 V
